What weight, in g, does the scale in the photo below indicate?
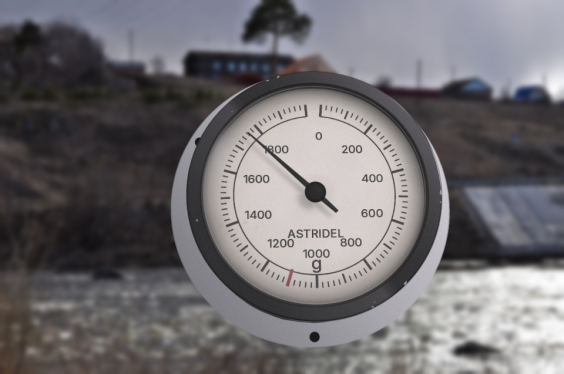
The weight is 1760 g
